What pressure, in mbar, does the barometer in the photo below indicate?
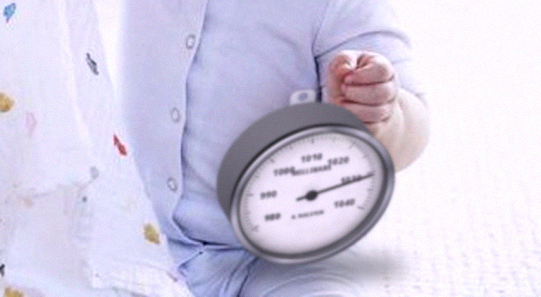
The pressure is 1030 mbar
